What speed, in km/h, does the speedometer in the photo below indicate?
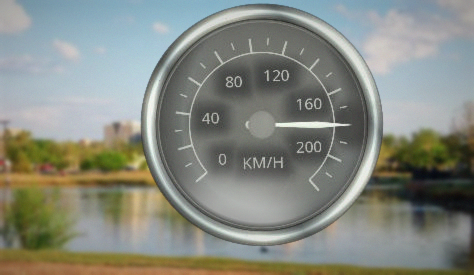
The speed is 180 km/h
